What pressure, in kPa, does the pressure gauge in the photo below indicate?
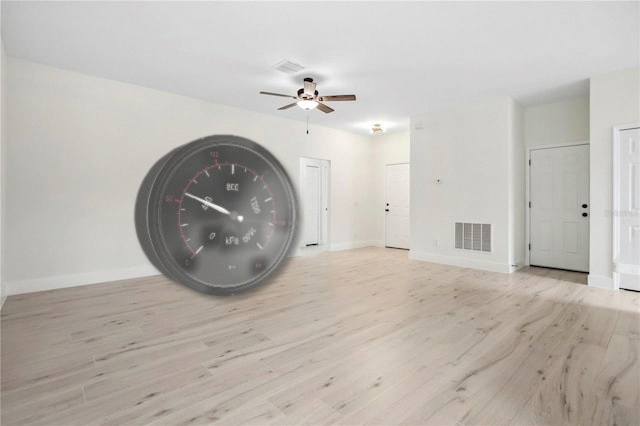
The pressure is 400 kPa
